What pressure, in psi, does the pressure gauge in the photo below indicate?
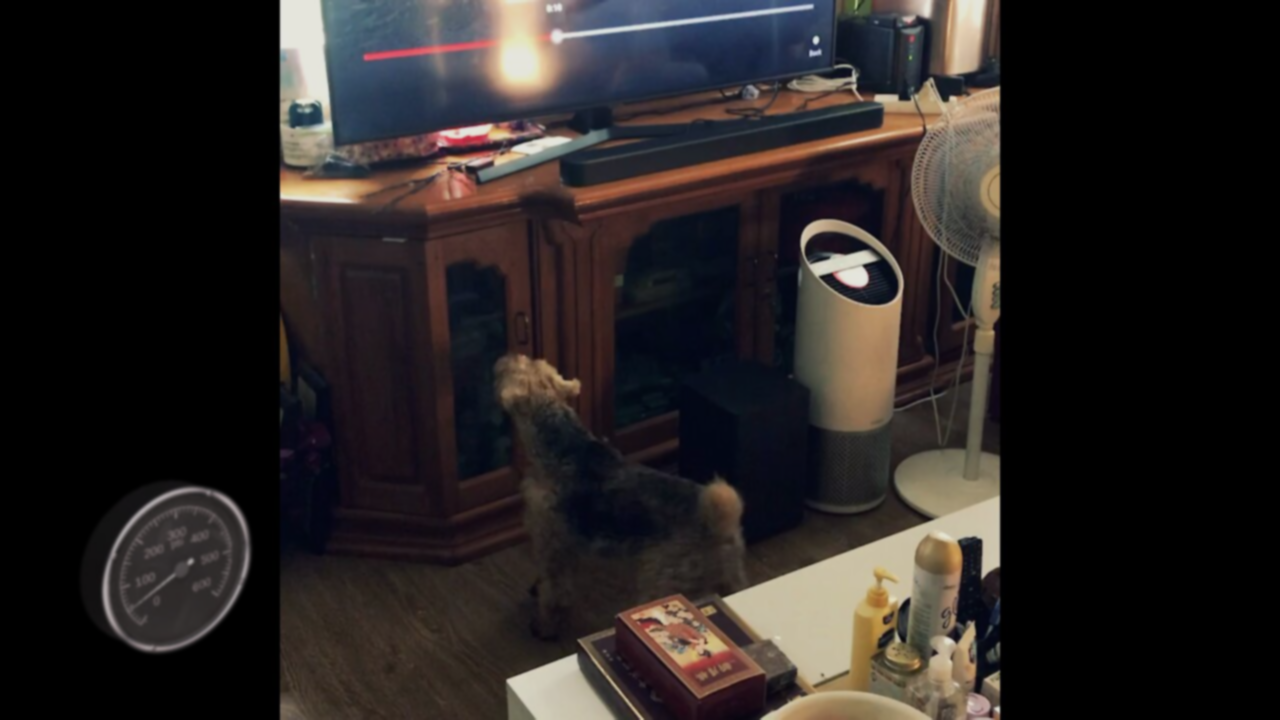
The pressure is 50 psi
